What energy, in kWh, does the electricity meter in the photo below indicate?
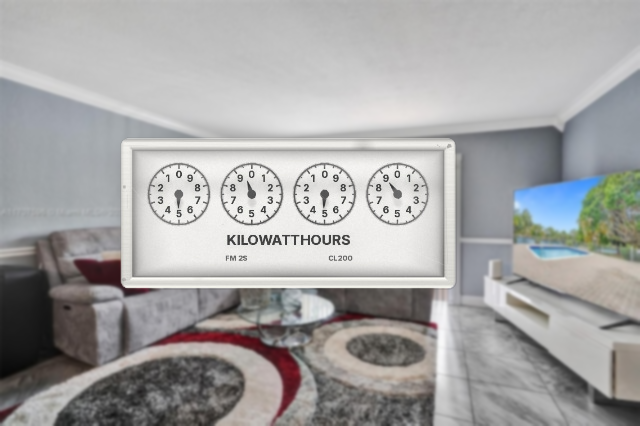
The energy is 4949 kWh
